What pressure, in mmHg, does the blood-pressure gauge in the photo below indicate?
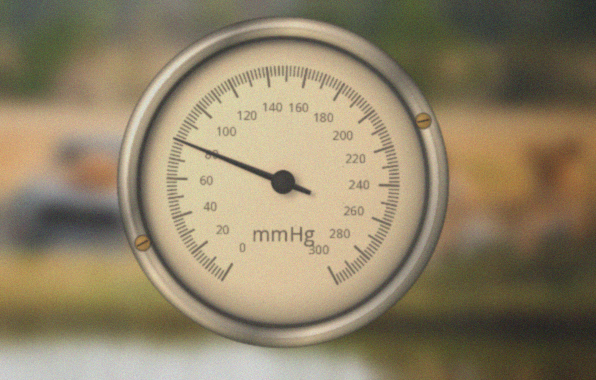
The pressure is 80 mmHg
